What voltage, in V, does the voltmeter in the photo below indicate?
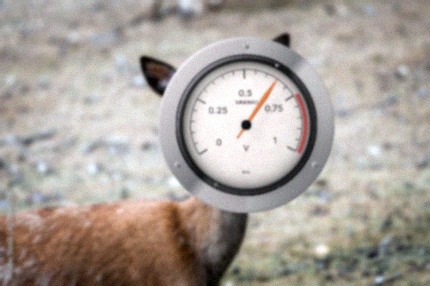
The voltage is 0.65 V
